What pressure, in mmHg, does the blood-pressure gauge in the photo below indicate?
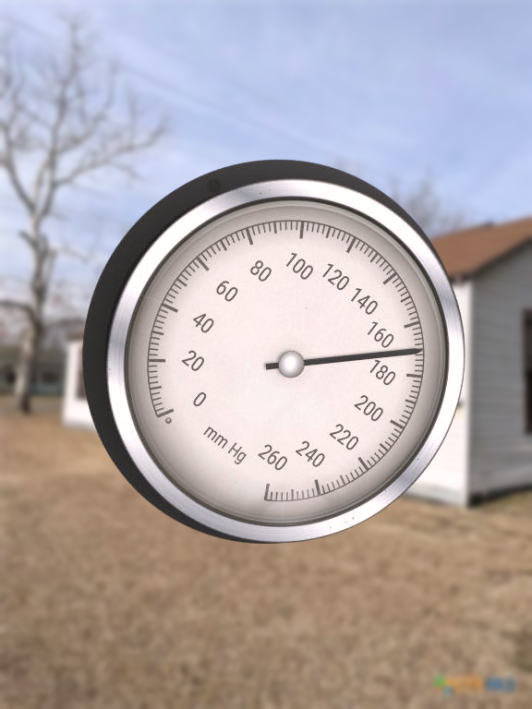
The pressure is 170 mmHg
